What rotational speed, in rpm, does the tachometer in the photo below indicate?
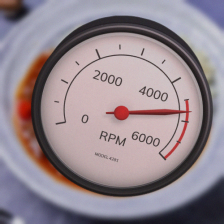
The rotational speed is 4750 rpm
